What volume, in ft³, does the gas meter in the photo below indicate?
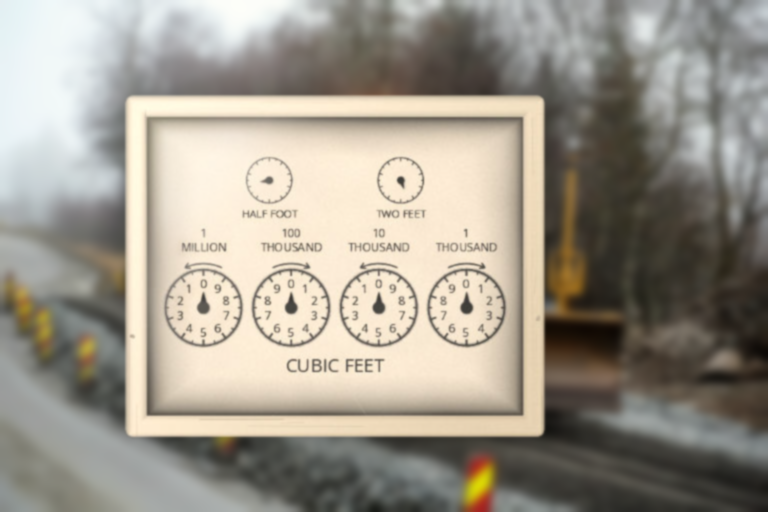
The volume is 0 ft³
